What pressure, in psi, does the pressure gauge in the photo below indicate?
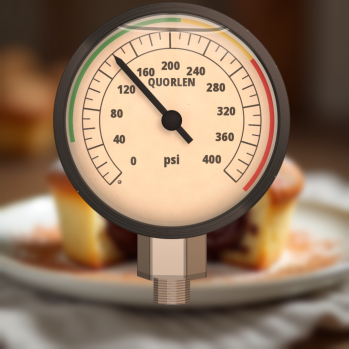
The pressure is 140 psi
